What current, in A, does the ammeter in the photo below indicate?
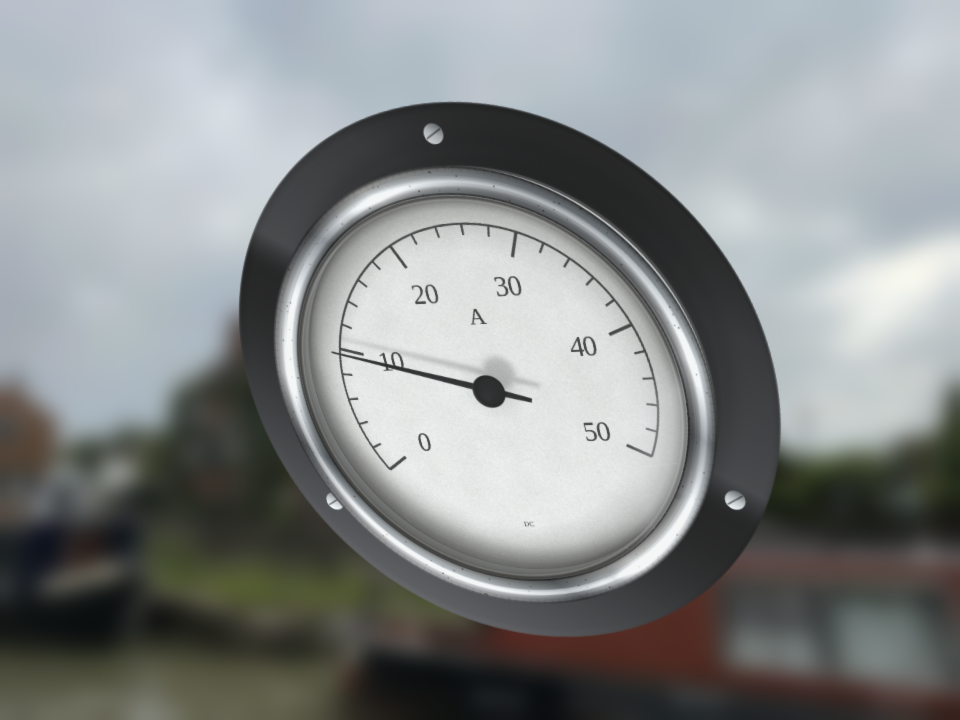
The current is 10 A
